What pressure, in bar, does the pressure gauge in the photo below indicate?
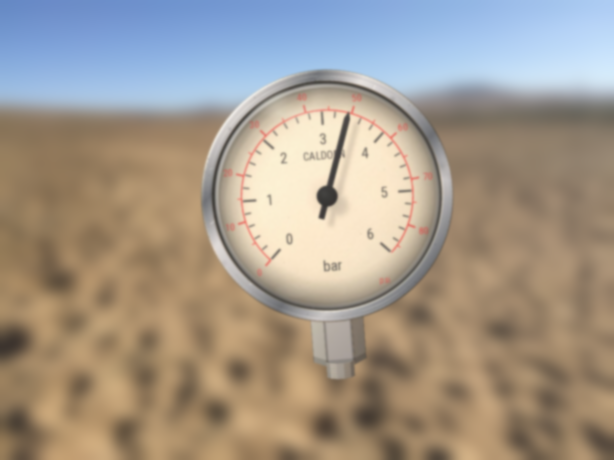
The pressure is 3.4 bar
